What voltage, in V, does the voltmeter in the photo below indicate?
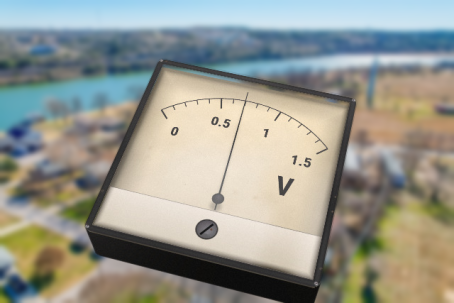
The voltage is 0.7 V
